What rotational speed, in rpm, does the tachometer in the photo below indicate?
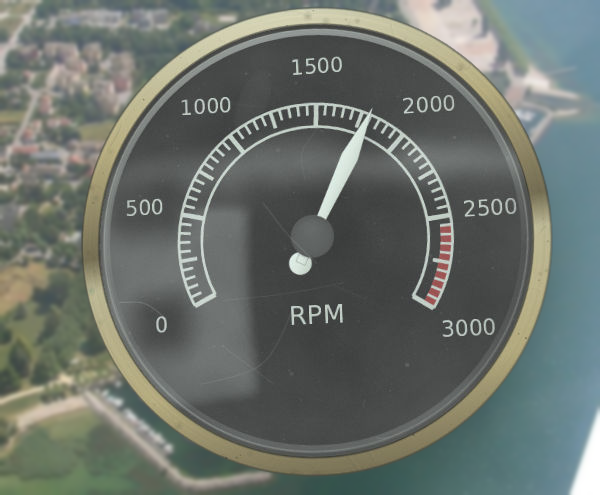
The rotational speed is 1800 rpm
